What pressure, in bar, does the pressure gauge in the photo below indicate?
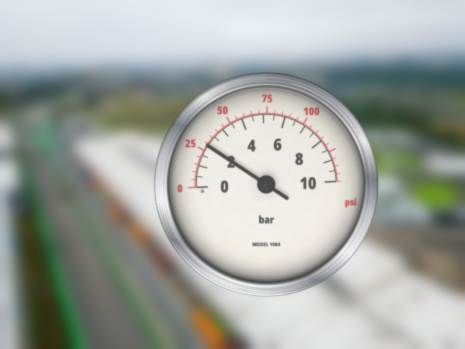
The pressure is 2 bar
